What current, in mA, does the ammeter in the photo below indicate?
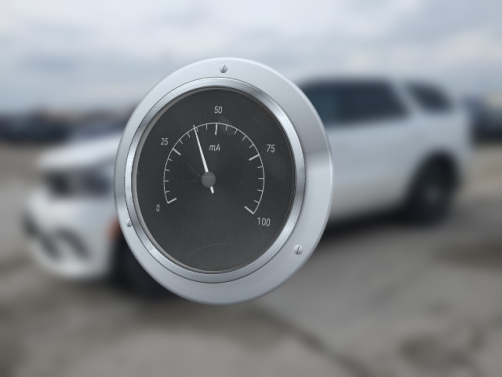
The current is 40 mA
